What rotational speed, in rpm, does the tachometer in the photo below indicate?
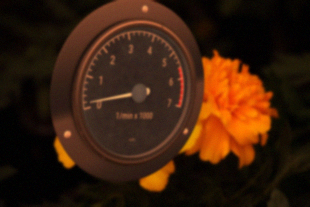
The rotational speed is 200 rpm
